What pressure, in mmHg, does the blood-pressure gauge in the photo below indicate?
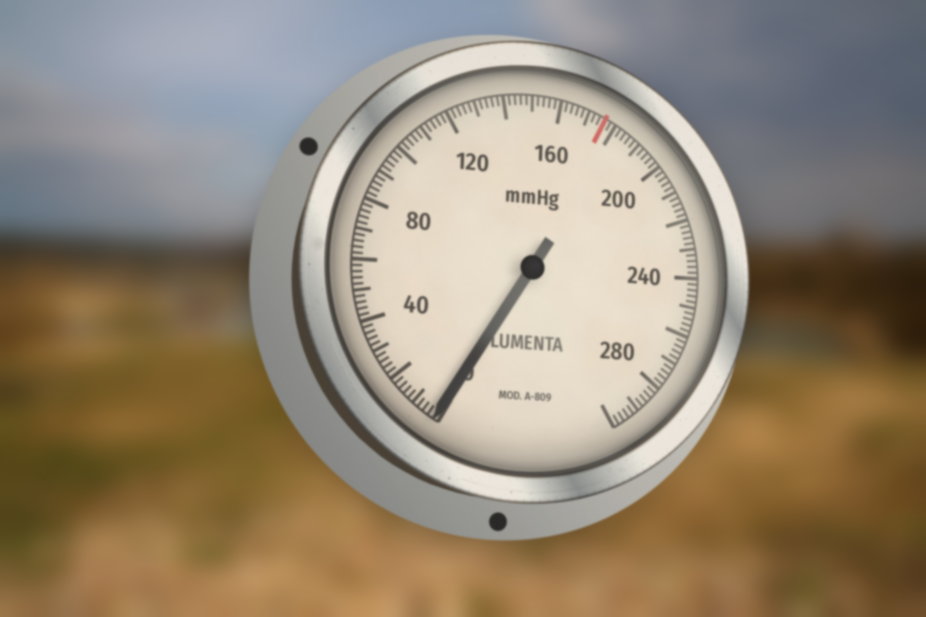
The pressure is 2 mmHg
